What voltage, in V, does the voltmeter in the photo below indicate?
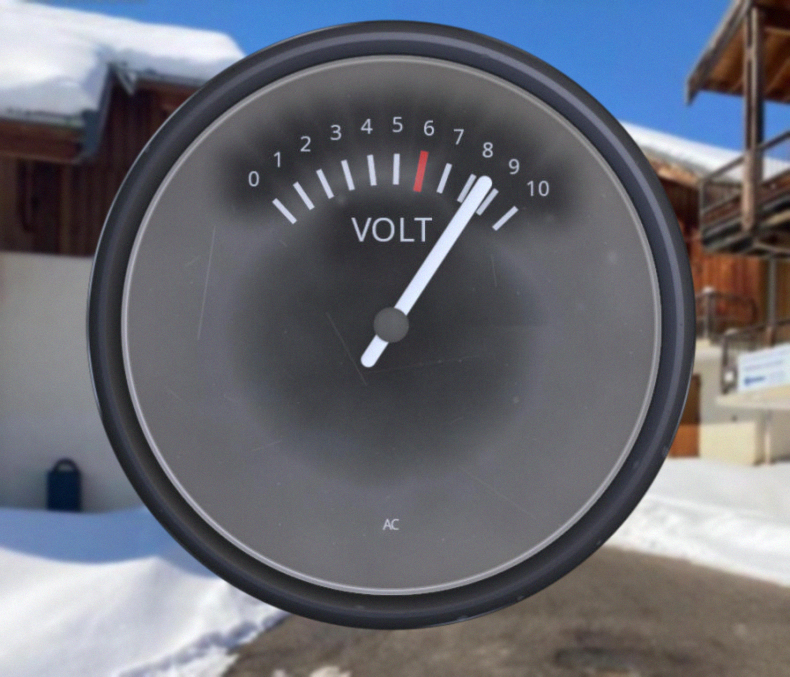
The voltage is 8.5 V
